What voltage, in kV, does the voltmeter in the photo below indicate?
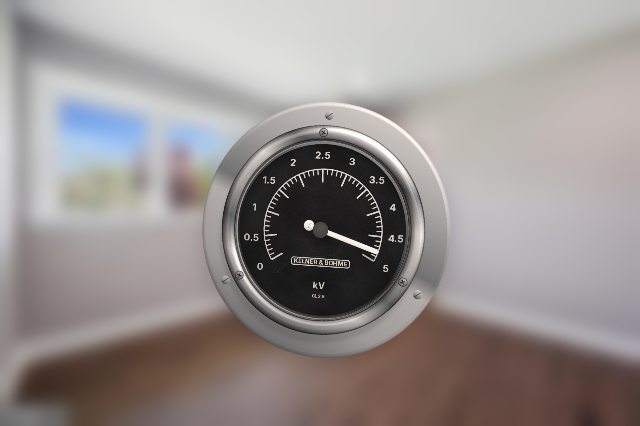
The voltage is 4.8 kV
